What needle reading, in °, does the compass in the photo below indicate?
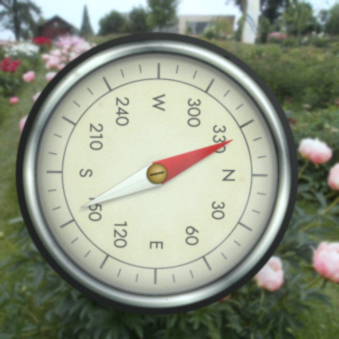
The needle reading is 335 °
